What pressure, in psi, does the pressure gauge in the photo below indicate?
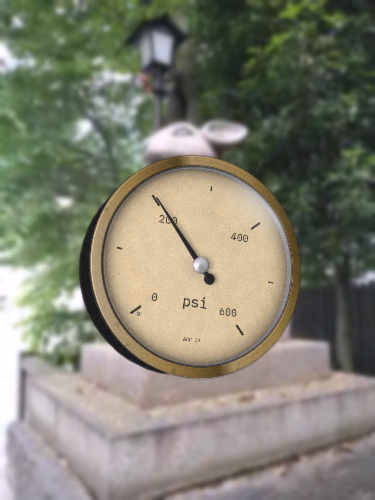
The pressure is 200 psi
